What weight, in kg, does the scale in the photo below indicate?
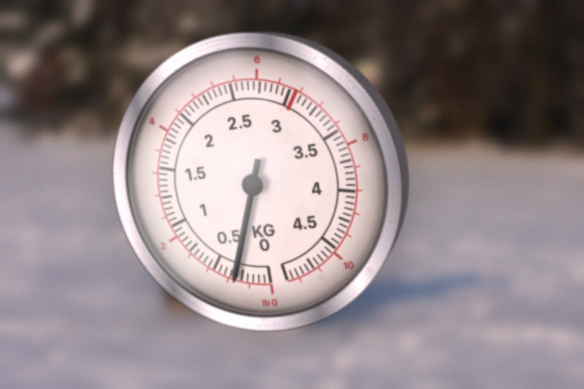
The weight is 0.3 kg
